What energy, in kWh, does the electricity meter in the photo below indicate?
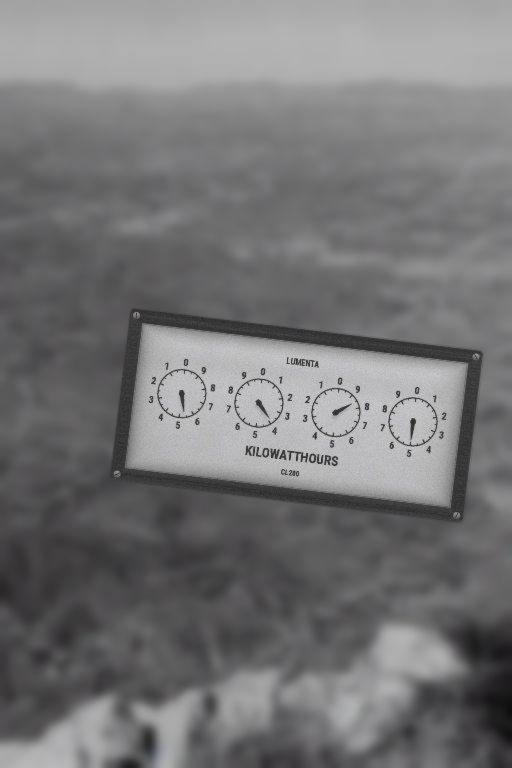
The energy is 5385 kWh
